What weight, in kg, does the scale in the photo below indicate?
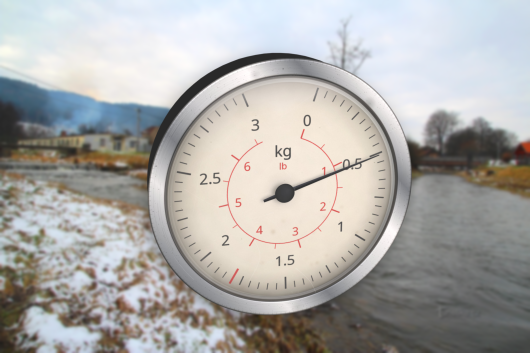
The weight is 0.5 kg
